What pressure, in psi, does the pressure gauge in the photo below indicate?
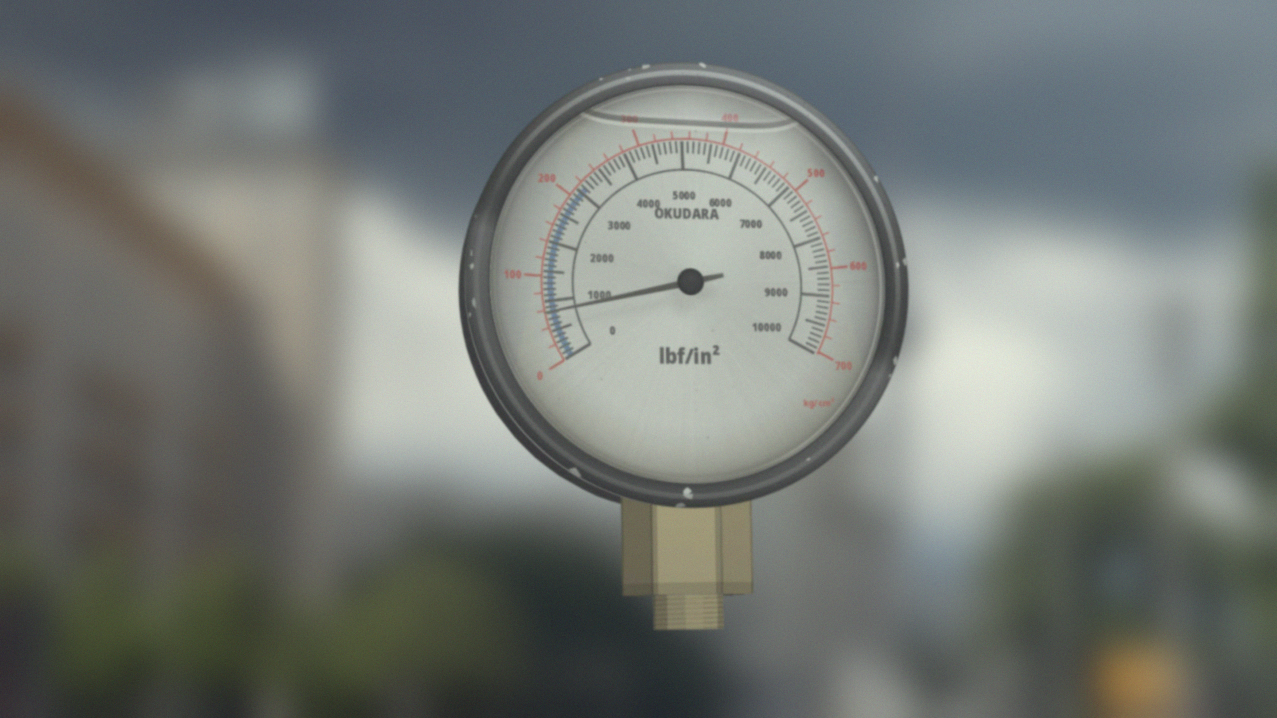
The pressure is 800 psi
